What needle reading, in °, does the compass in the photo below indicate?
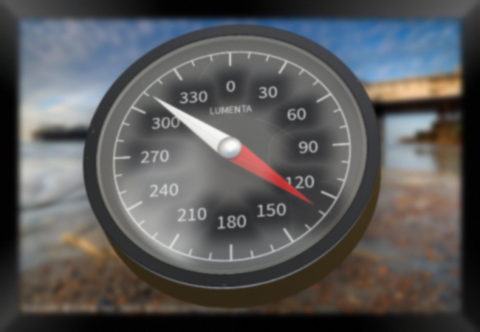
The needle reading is 130 °
